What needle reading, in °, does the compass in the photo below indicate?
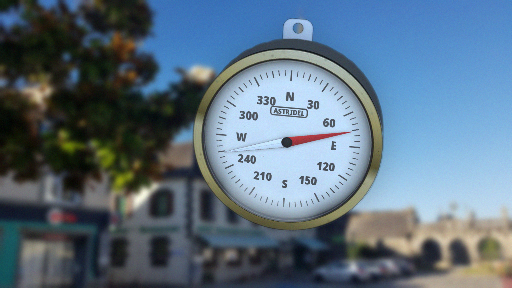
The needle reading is 75 °
